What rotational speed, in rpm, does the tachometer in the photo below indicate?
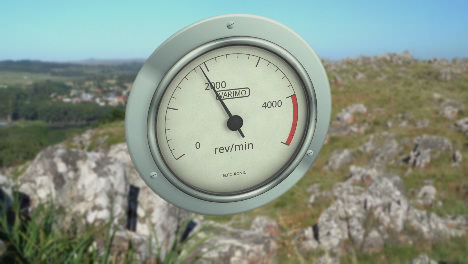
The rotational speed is 1900 rpm
